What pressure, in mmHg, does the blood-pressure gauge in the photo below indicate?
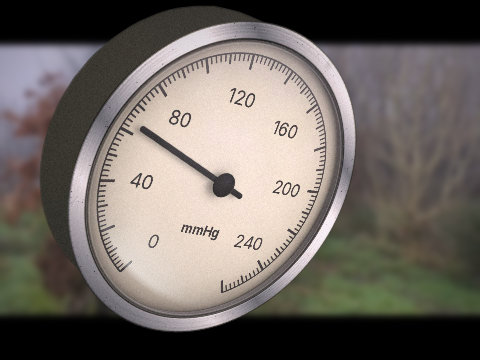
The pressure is 64 mmHg
